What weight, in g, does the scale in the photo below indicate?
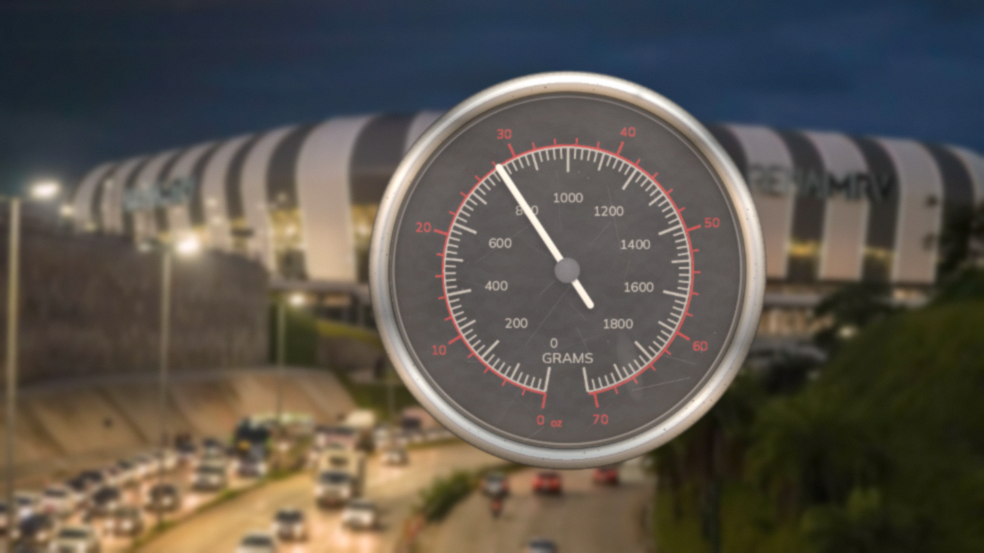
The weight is 800 g
